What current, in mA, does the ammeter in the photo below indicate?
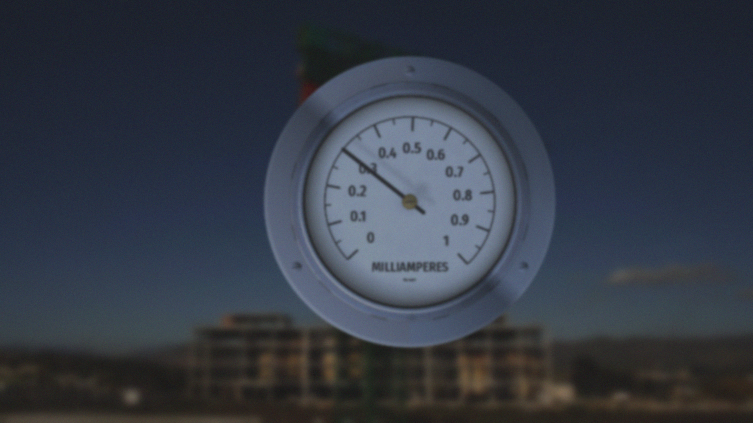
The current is 0.3 mA
